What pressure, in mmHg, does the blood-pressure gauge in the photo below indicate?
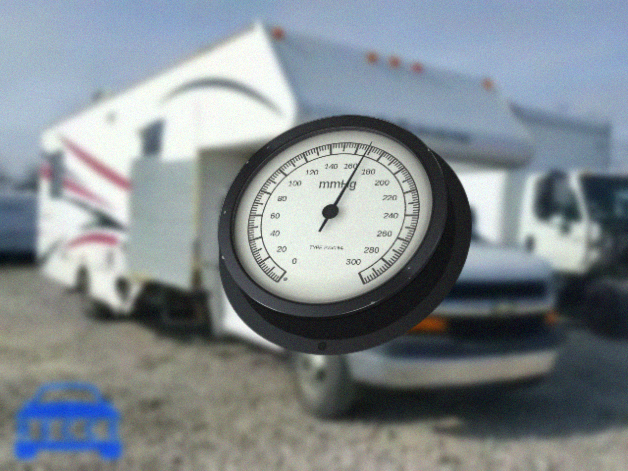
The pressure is 170 mmHg
